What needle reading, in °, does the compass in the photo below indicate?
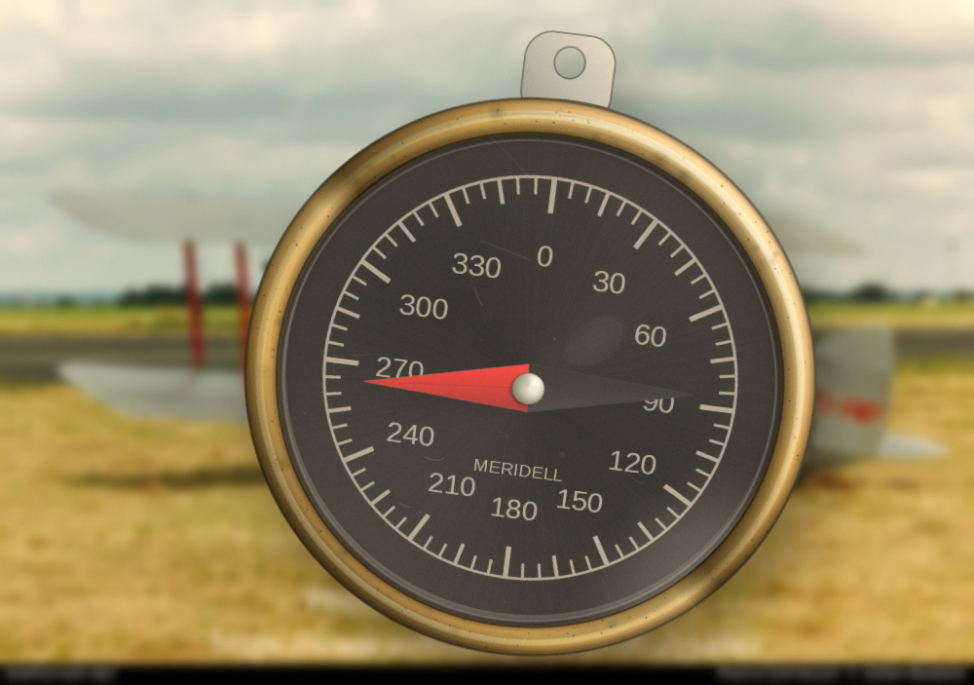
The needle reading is 265 °
